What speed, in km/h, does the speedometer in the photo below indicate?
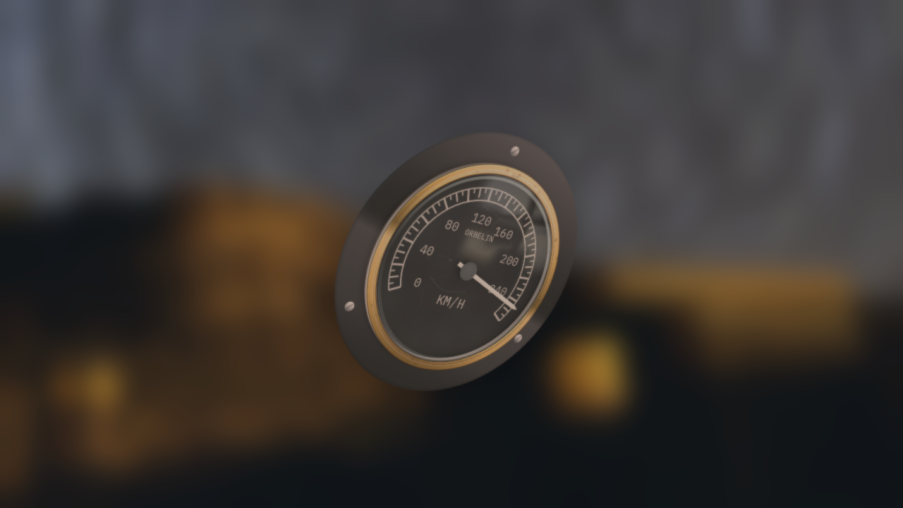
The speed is 245 km/h
